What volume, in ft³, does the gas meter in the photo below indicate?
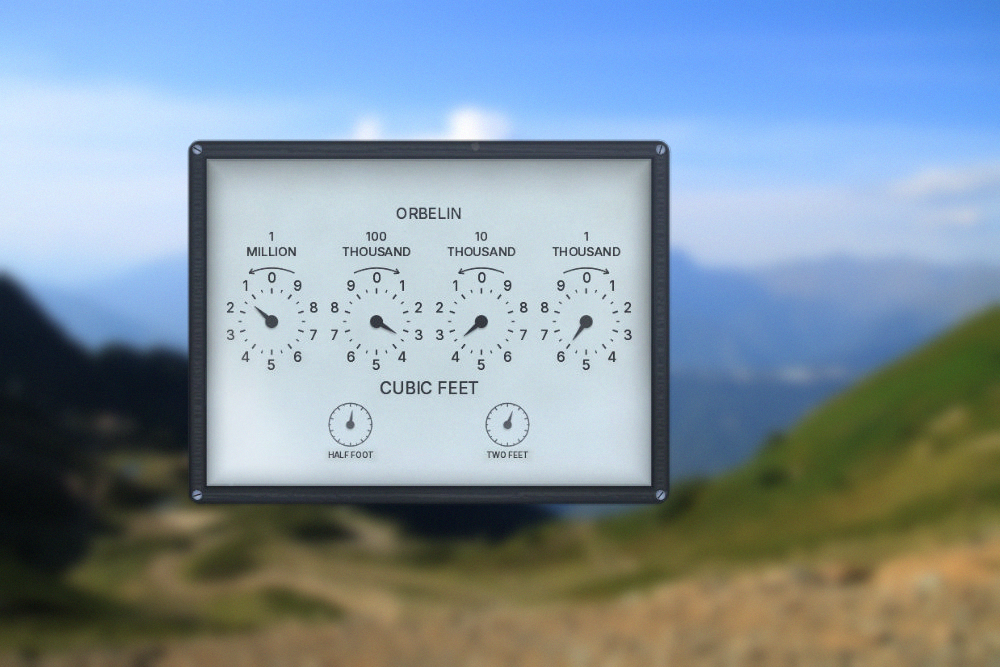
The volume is 133600 ft³
